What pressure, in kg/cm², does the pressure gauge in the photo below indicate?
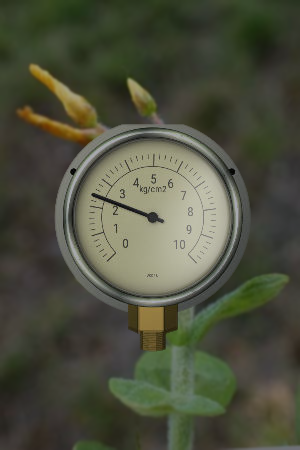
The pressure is 2.4 kg/cm²
